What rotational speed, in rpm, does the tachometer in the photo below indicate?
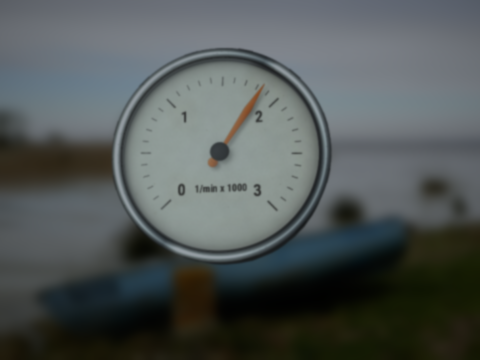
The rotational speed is 1850 rpm
